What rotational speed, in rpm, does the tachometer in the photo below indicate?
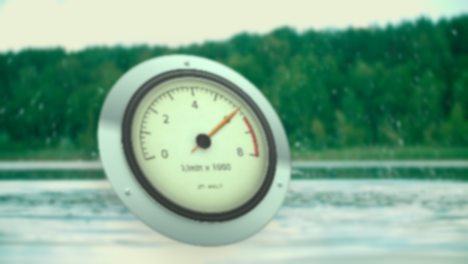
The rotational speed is 6000 rpm
